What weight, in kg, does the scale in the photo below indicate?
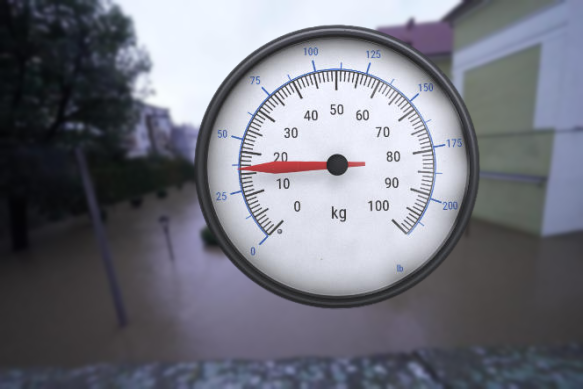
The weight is 16 kg
